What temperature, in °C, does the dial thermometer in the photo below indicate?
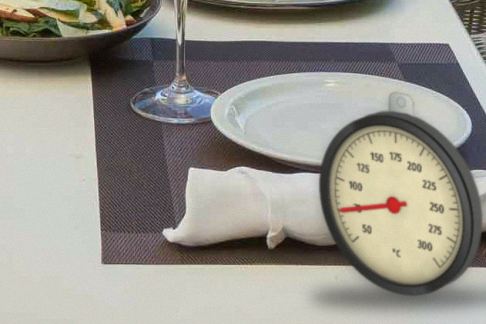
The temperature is 75 °C
